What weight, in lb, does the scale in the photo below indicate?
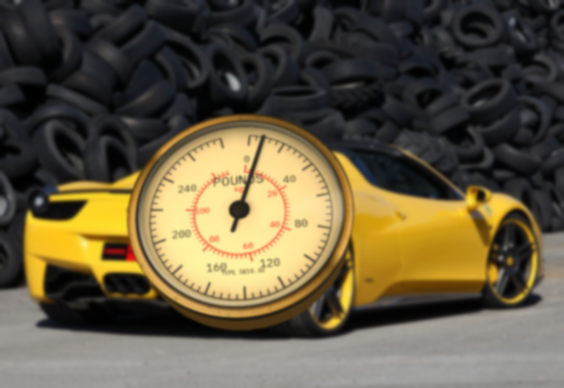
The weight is 8 lb
